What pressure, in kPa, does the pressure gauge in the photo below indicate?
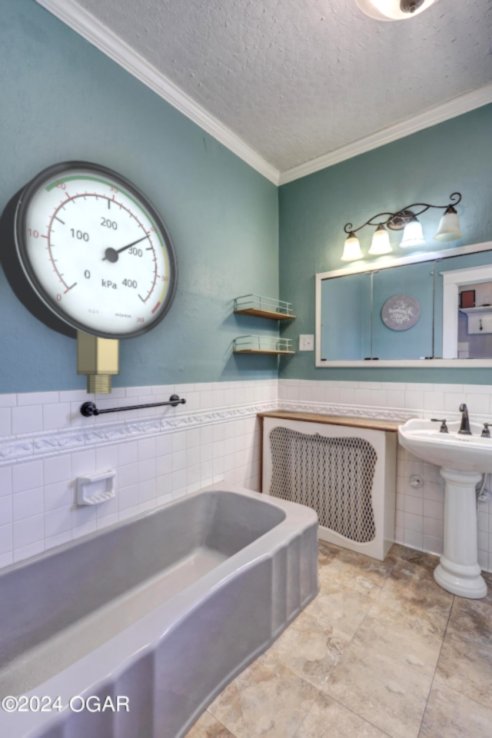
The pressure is 280 kPa
